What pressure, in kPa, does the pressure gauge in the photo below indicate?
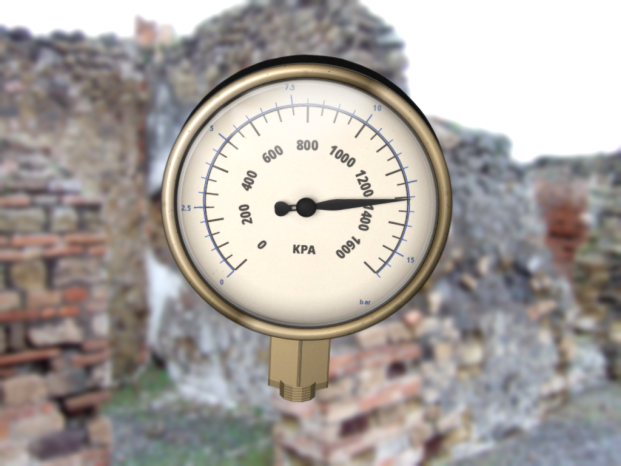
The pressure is 1300 kPa
